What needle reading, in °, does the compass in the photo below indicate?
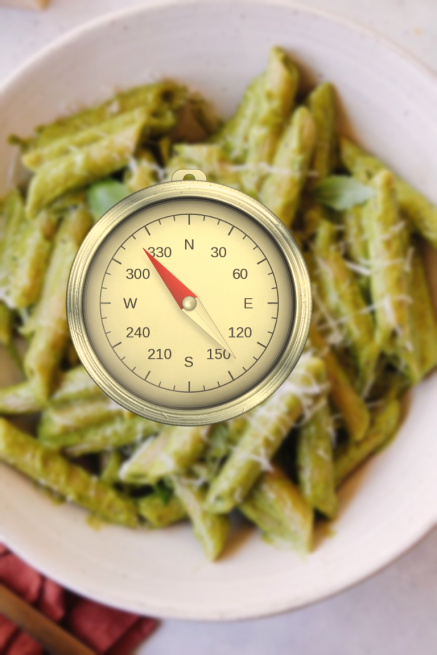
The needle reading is 320 °
